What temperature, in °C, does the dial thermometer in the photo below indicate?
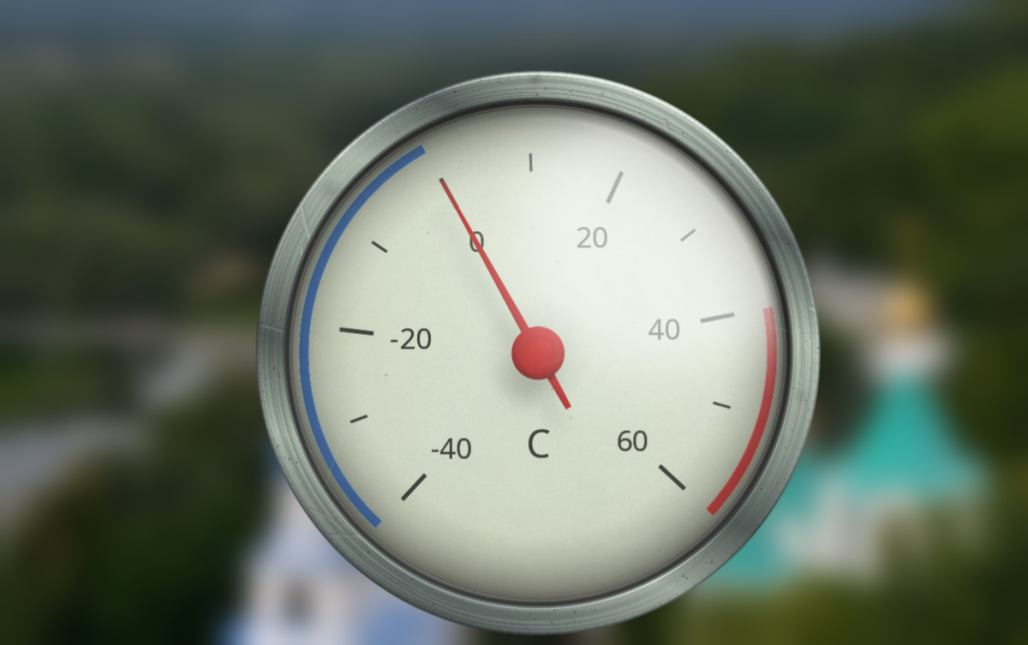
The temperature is 0 °C
